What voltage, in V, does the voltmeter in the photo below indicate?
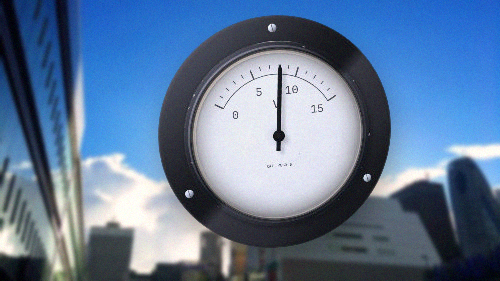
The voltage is 8 V
